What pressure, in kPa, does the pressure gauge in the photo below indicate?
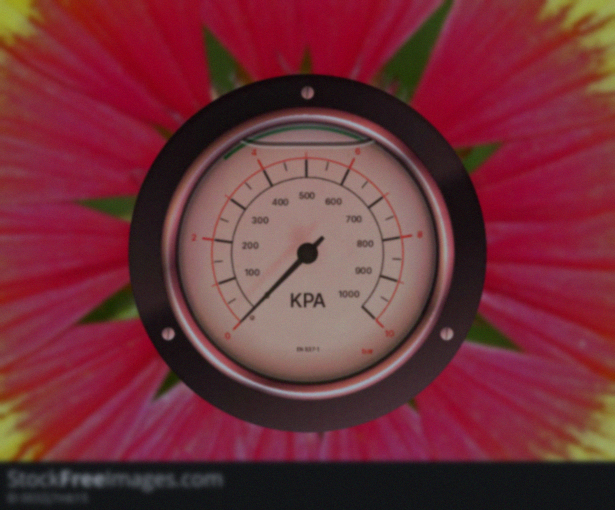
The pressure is 0 kPa
